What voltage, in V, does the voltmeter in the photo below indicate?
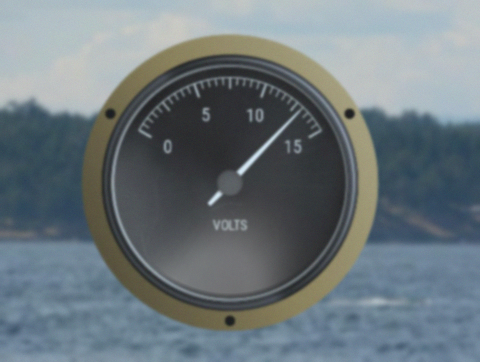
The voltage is 13 V
